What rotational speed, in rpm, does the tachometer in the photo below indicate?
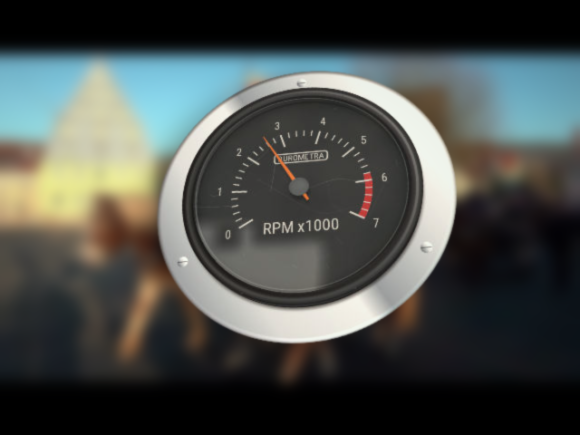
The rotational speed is 2600 rpm
